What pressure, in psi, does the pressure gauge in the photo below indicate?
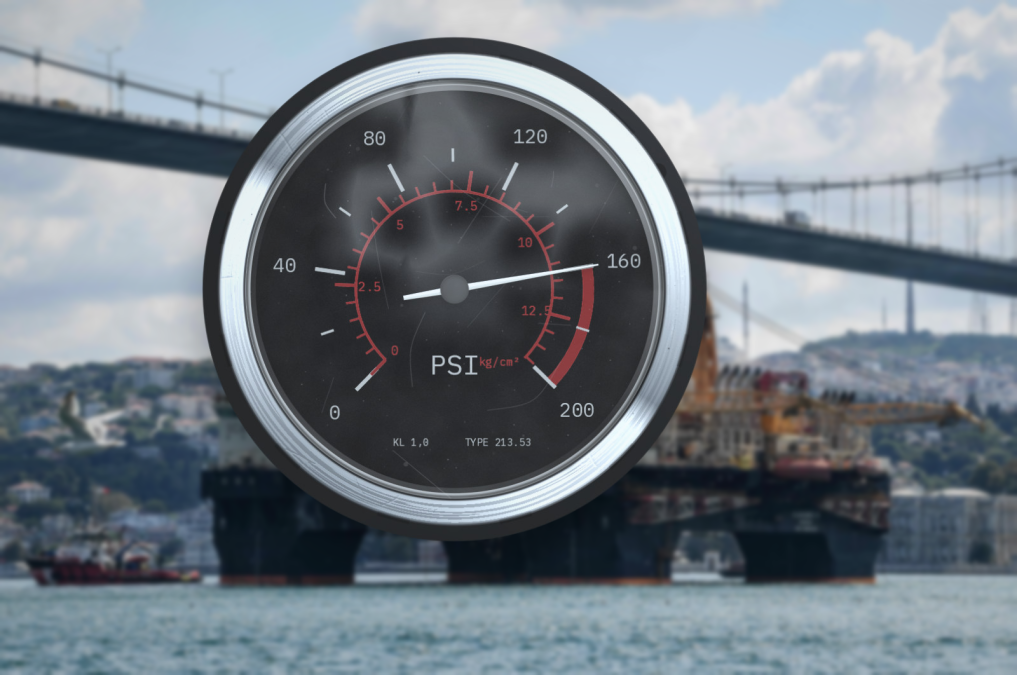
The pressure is 160 psi
